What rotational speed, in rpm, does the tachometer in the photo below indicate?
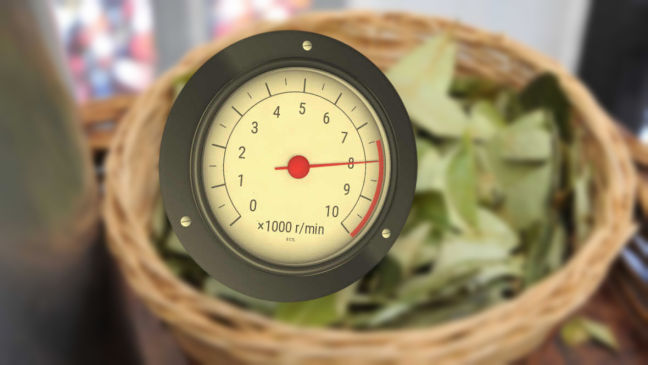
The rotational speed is 8000 rpm
